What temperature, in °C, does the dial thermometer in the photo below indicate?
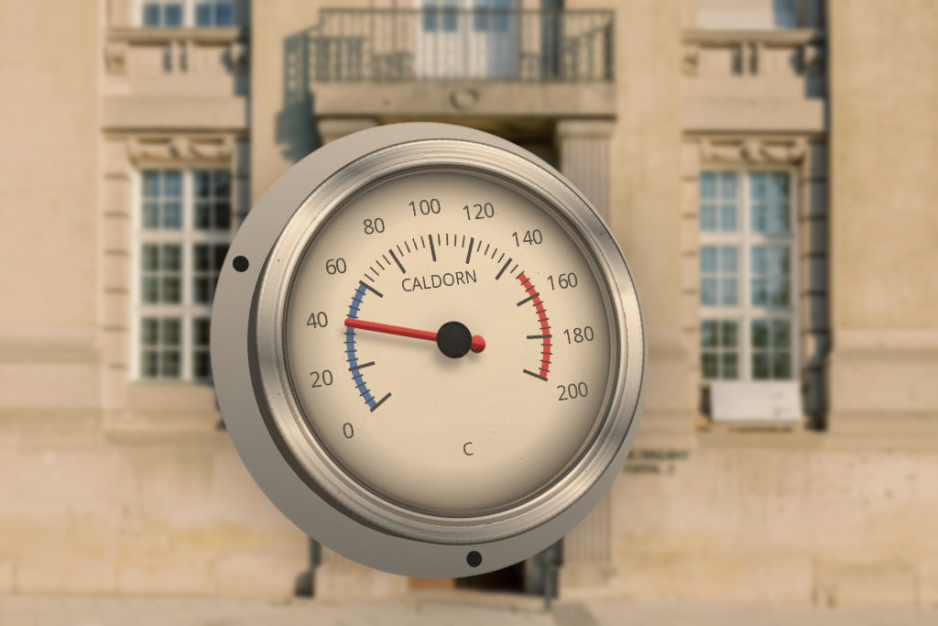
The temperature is 40 °C
